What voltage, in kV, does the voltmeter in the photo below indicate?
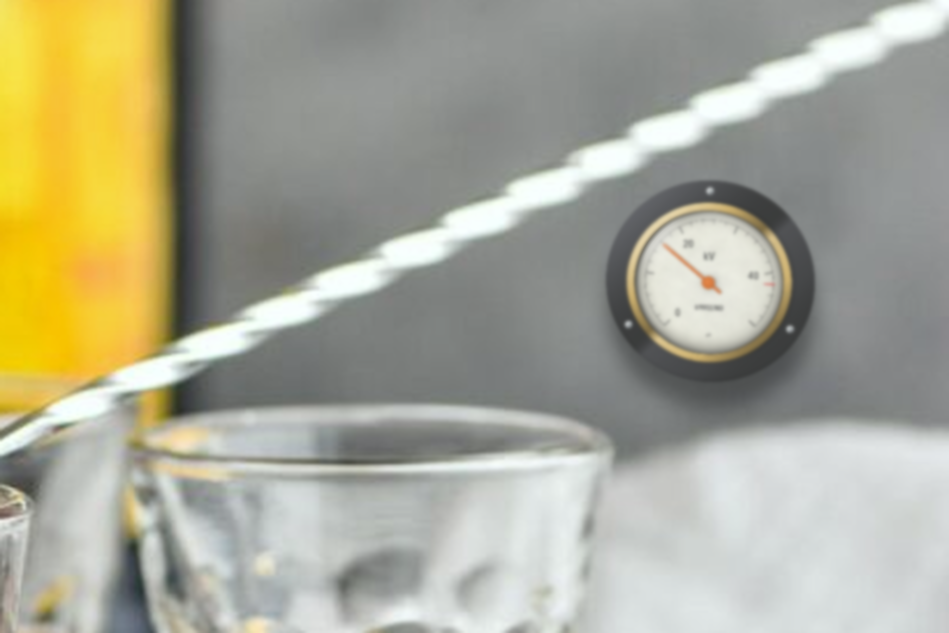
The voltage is 16 kV
